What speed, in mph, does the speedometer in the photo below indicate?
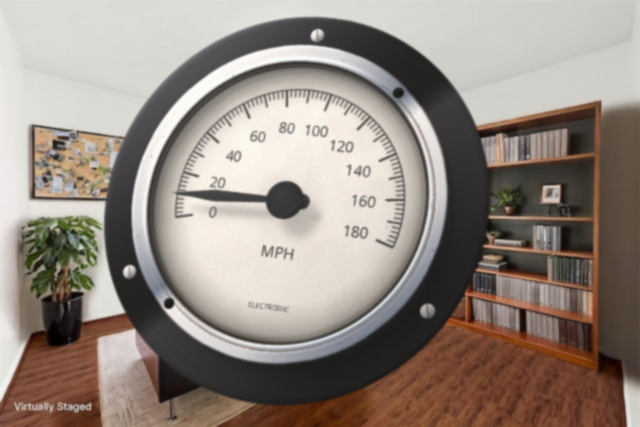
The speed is 10 mph
